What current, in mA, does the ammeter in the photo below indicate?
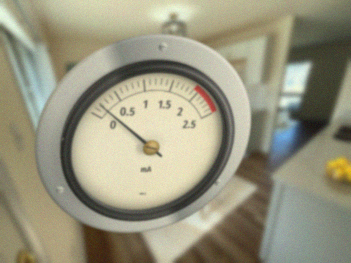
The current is 0.2 mA
